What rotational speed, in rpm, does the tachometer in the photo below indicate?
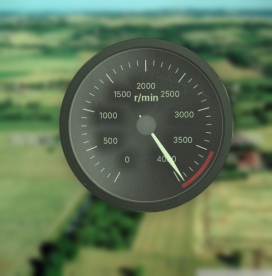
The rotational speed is 3950 rpm
